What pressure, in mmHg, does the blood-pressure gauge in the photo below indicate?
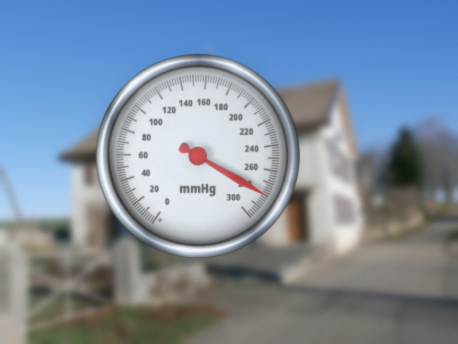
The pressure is 280 mmHg
